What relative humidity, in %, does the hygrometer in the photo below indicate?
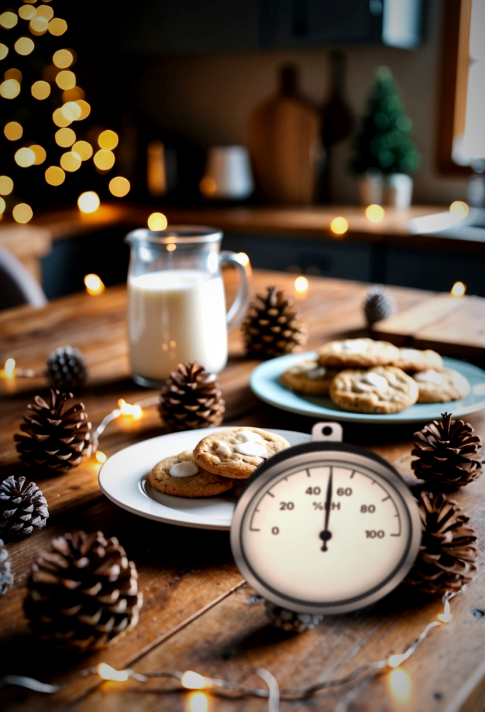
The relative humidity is 50 %
